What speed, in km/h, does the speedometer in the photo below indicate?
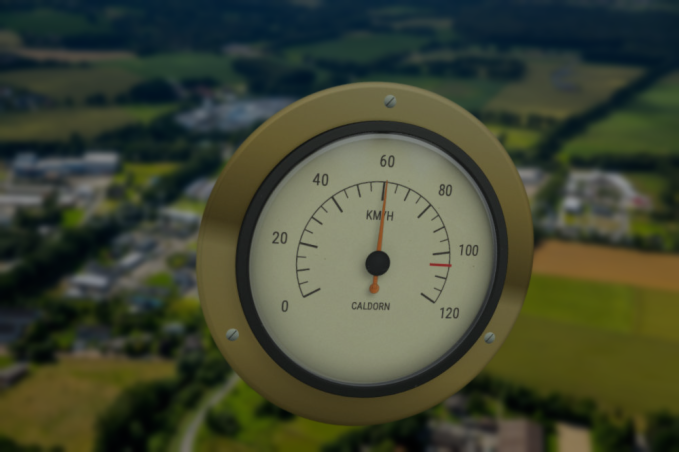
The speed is 60 km/h
